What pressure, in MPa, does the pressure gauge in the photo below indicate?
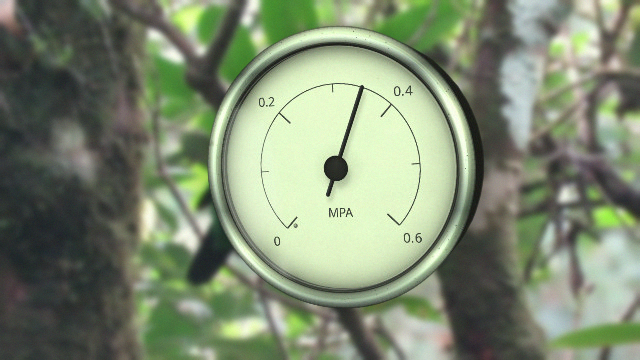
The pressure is 0.35 MPa
